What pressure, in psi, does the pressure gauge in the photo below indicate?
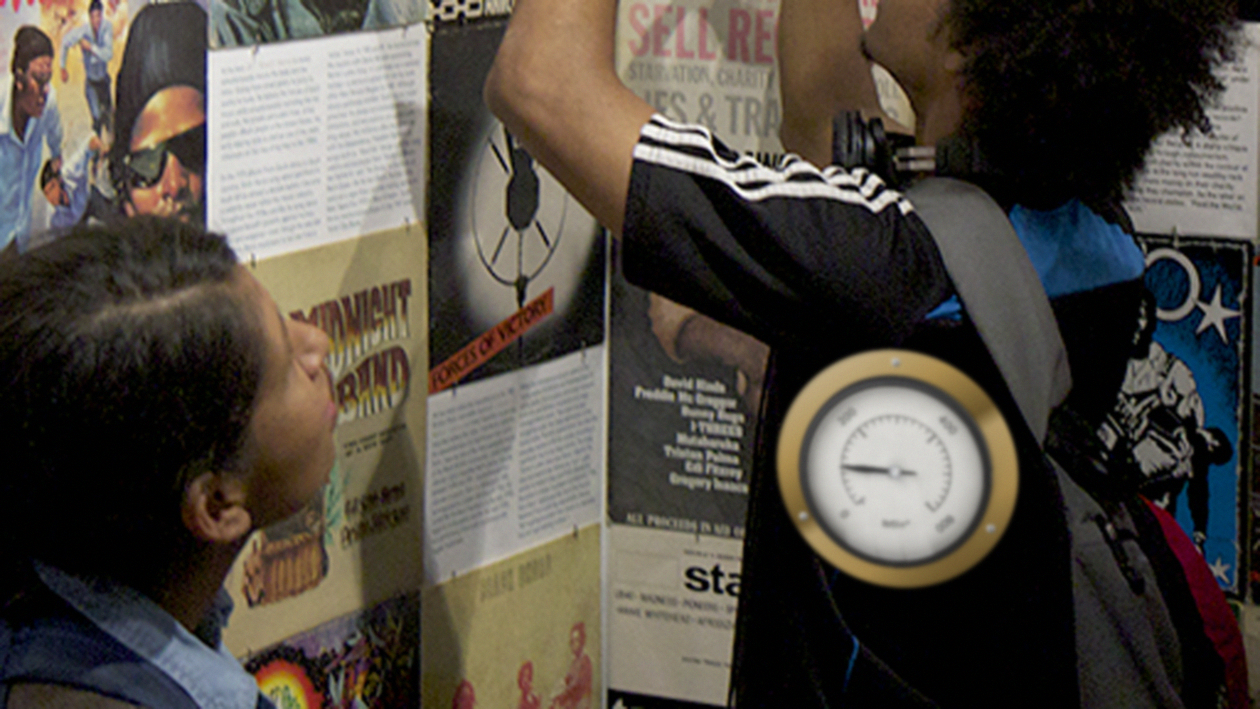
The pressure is 100 psi
